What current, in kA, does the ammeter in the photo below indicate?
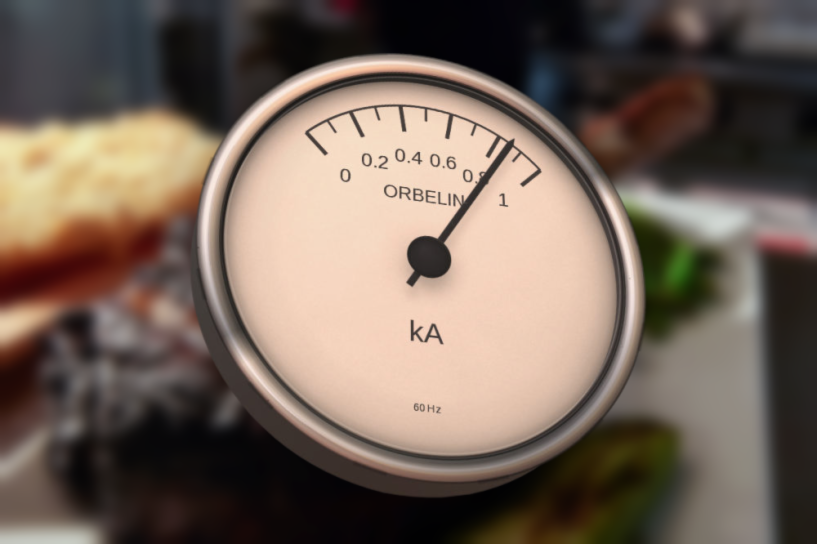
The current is 0.85 kA
